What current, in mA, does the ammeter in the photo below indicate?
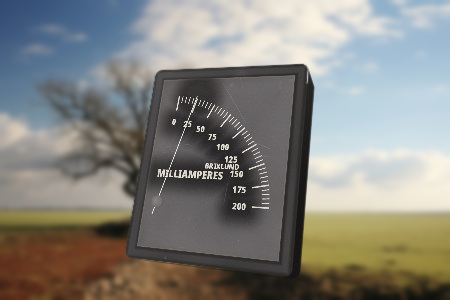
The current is 25 mA
